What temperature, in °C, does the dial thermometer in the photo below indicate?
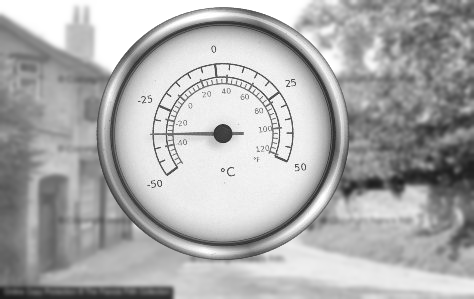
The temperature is -35 °C
